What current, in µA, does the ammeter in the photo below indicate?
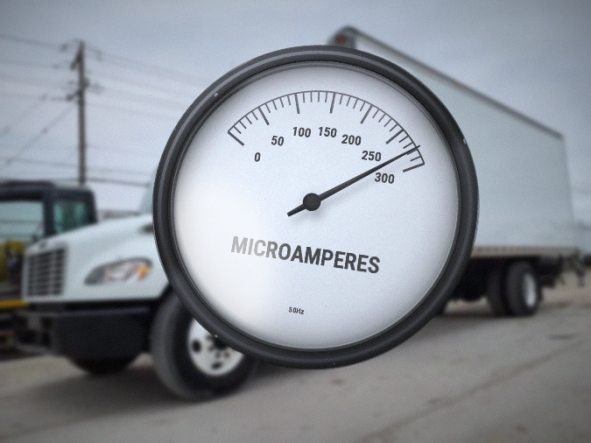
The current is 280 µA
